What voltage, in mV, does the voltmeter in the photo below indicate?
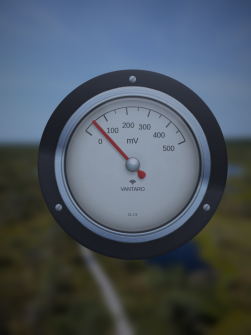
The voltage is 50 mV
